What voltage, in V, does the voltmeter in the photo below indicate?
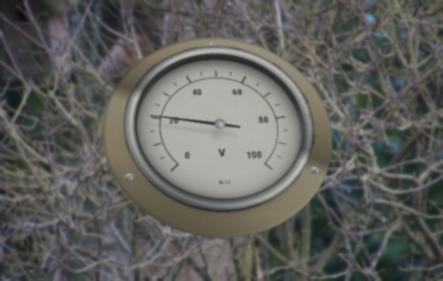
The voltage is 20 V
